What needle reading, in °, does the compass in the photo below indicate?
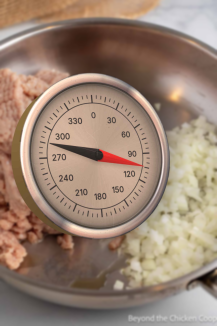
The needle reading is 105 °
